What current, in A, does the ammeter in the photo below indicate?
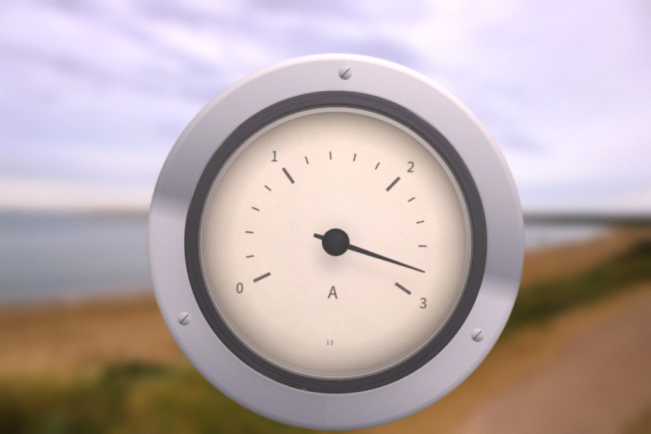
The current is 2.8 A
